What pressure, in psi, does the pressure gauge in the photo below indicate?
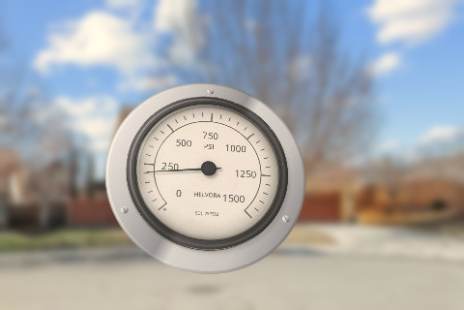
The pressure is 200 psi
